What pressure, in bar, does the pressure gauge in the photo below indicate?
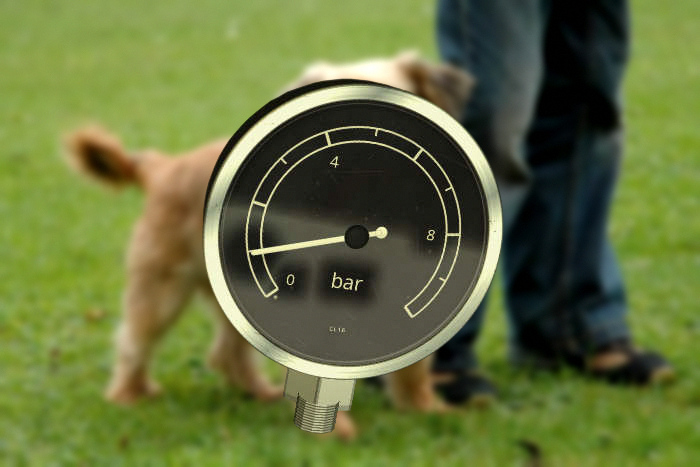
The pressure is 1 bar
